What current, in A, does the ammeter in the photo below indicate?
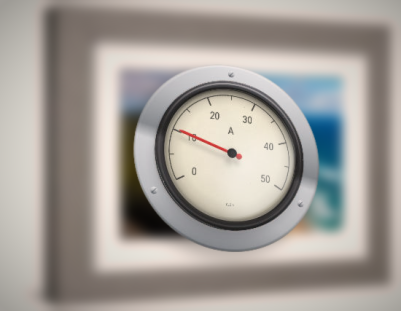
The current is 10 A
